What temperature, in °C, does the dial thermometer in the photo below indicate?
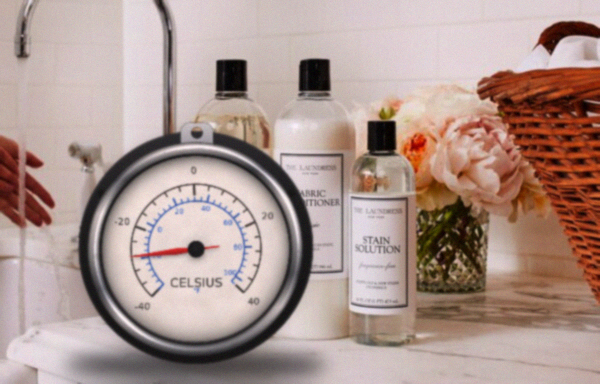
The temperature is -28 °C
